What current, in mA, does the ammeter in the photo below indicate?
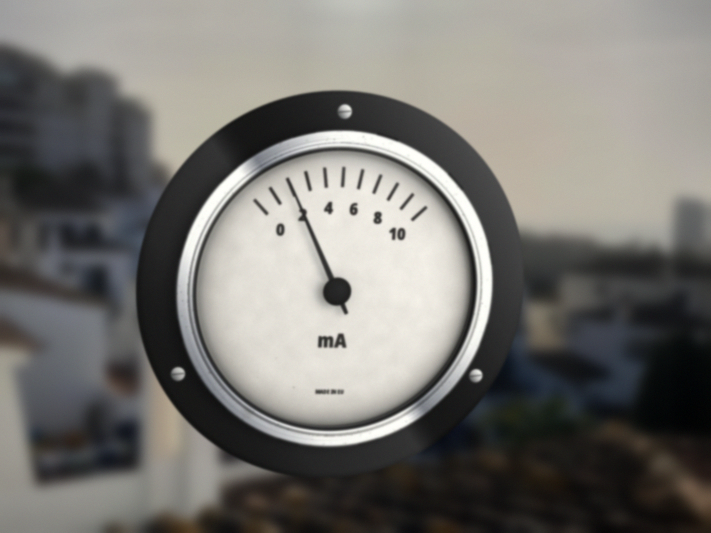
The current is 2 mA
